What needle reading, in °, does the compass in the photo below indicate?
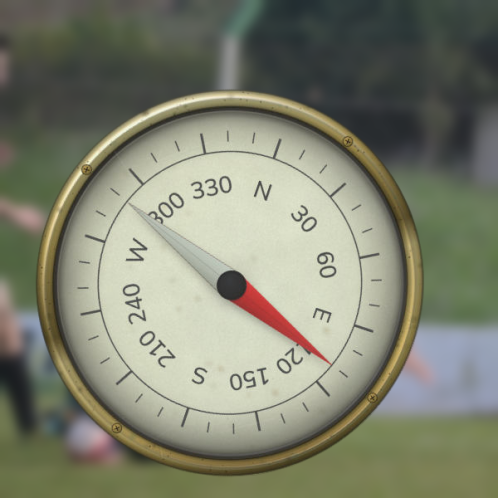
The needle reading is 110 °
